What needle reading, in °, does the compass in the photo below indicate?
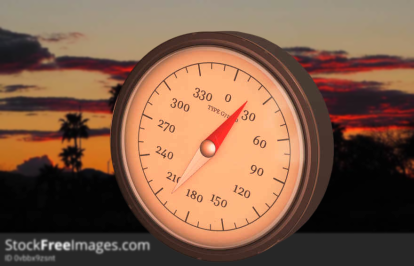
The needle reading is 20 °
